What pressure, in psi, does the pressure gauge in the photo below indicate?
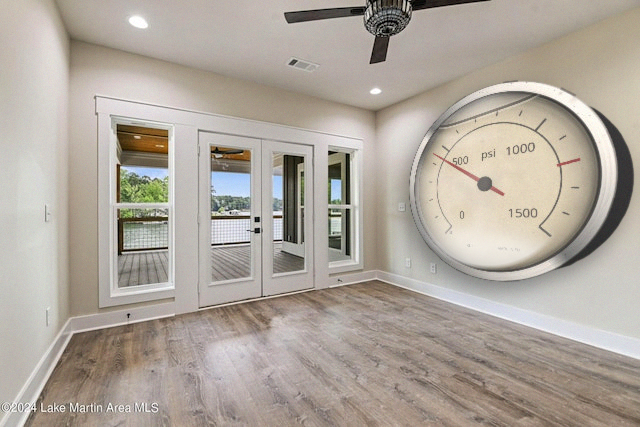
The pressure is 450 psi
